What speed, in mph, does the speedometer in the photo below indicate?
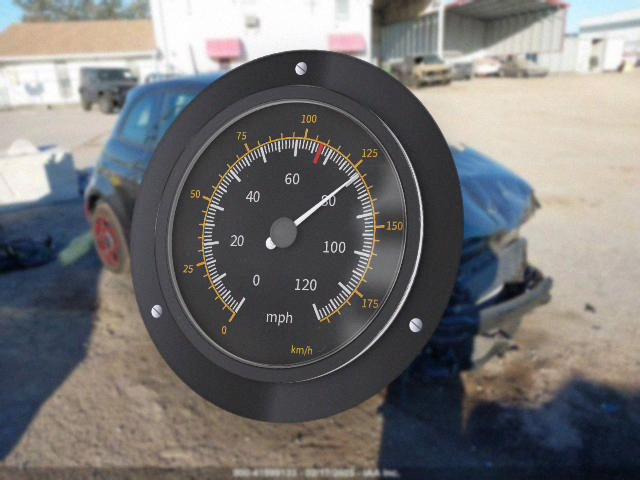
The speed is 80 mph
